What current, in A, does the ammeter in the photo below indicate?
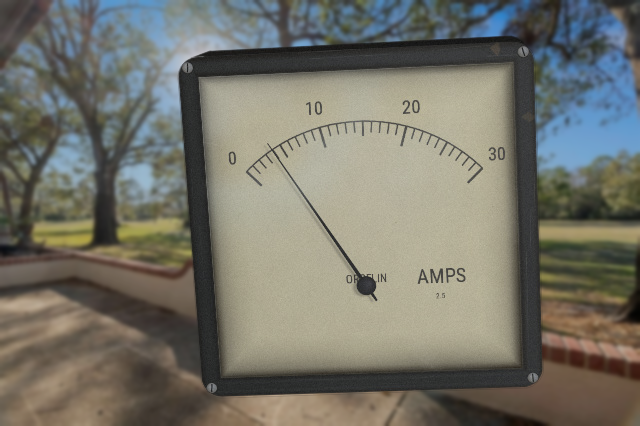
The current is 4 A
